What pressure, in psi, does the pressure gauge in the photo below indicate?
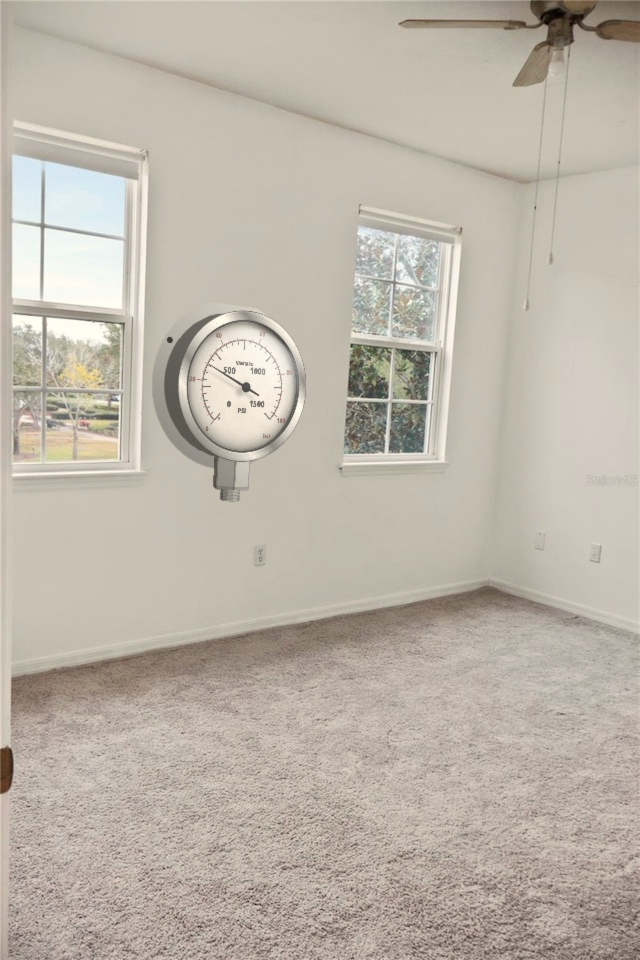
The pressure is 400 psi
